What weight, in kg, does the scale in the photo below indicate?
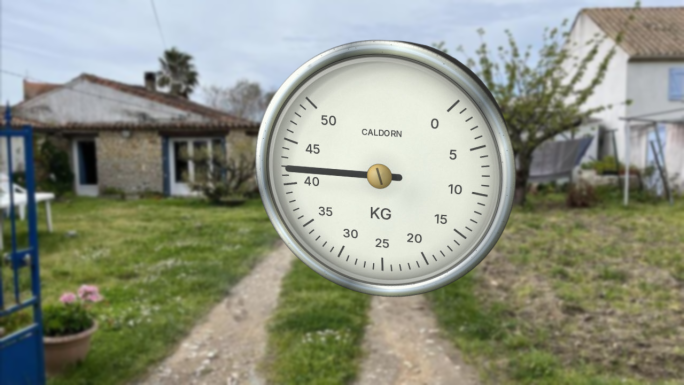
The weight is 42 kg
